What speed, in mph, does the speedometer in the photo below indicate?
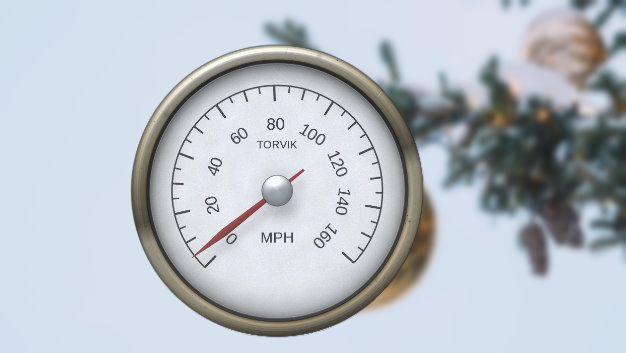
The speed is 5 mph
